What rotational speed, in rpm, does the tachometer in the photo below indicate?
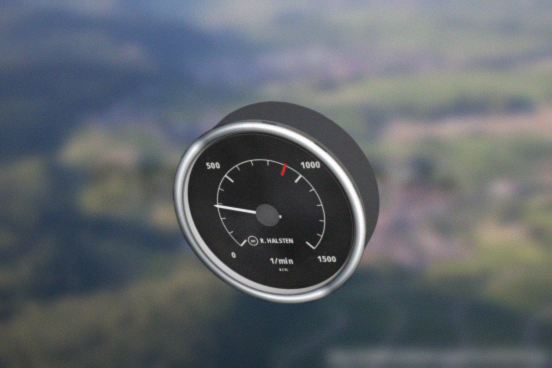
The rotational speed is 300 rpm
